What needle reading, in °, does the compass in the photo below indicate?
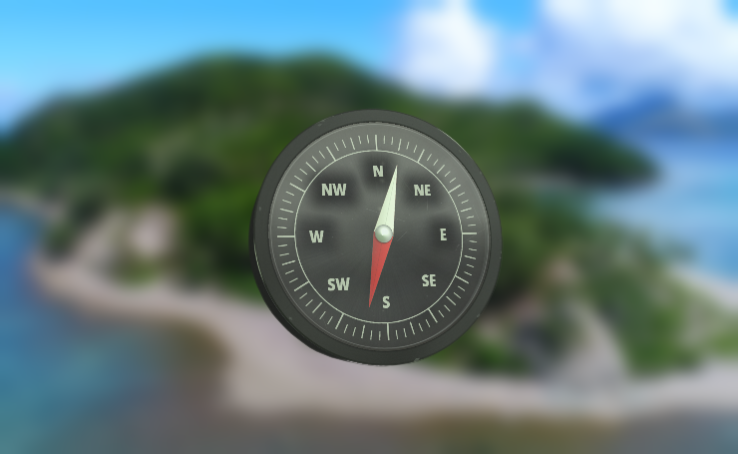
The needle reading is 195 °
